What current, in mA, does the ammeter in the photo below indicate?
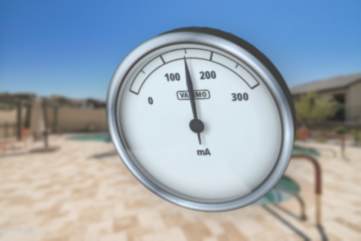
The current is 150 mA
